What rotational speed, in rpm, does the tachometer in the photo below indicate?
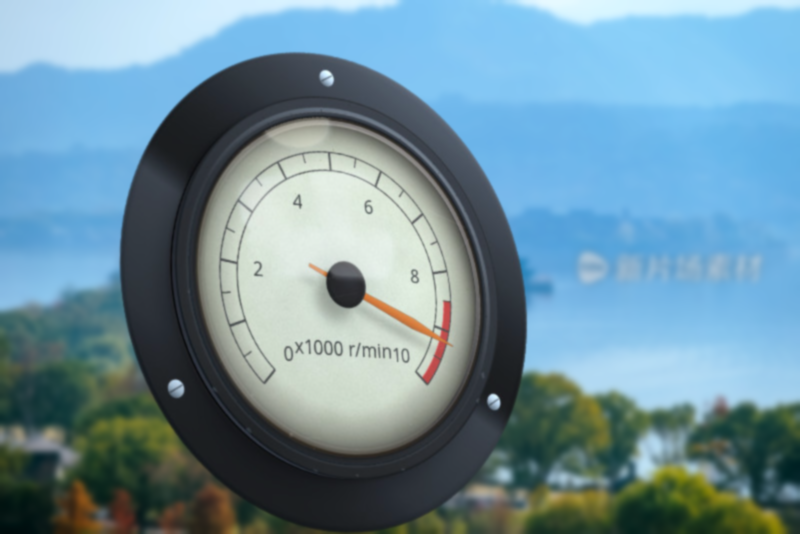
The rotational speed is 9250 rpm
